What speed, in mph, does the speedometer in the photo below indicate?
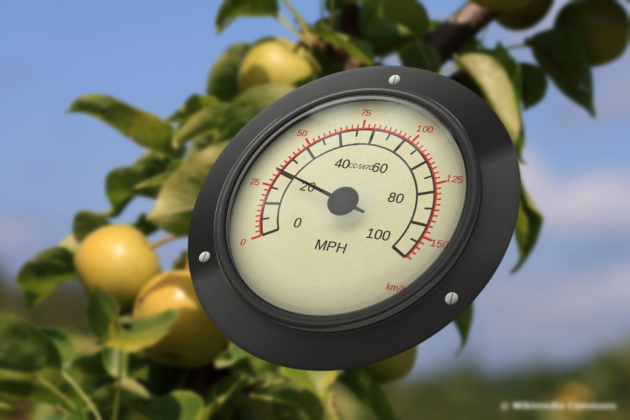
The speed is 20 mph
